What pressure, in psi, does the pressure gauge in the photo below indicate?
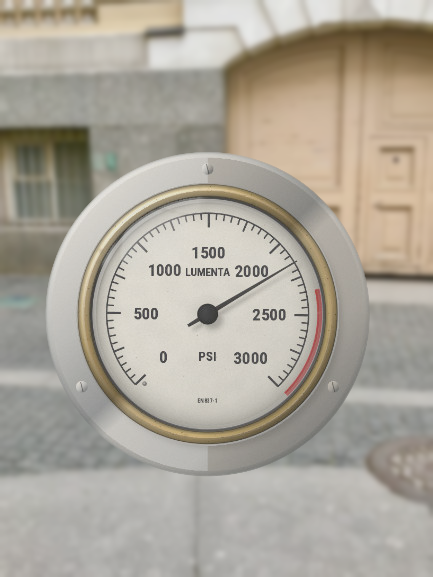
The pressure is 2150 psi
